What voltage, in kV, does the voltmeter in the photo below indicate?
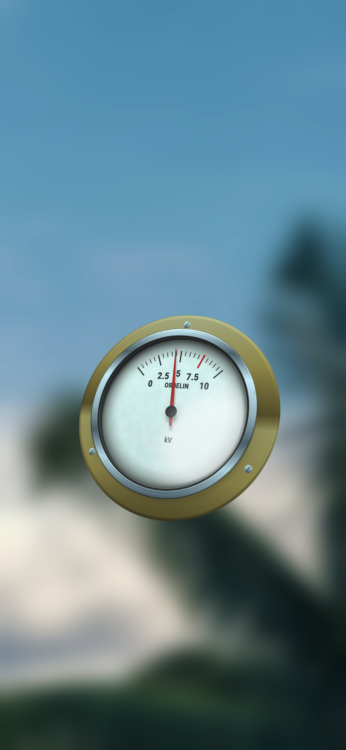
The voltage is 4.5 kV
